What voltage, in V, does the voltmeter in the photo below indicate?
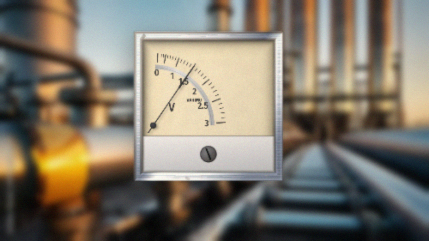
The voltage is 1.5 V
